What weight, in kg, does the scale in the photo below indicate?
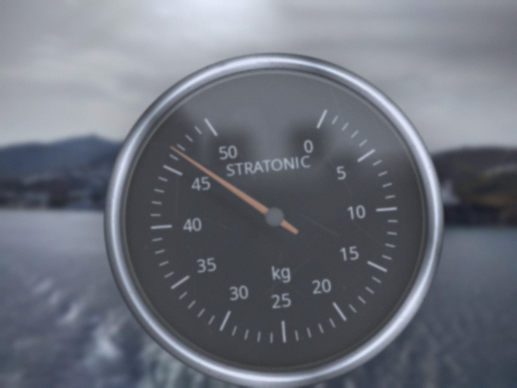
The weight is 46.5 kg
